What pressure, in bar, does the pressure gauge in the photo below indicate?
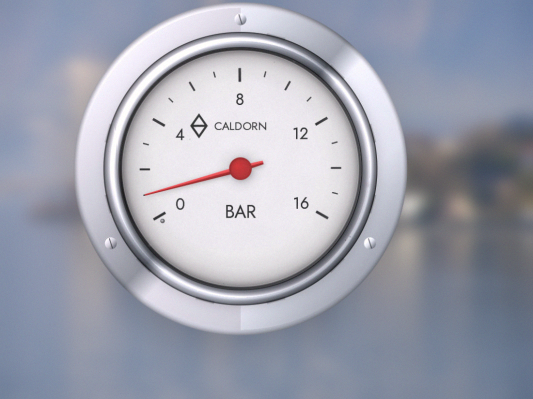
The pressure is 1 bar
